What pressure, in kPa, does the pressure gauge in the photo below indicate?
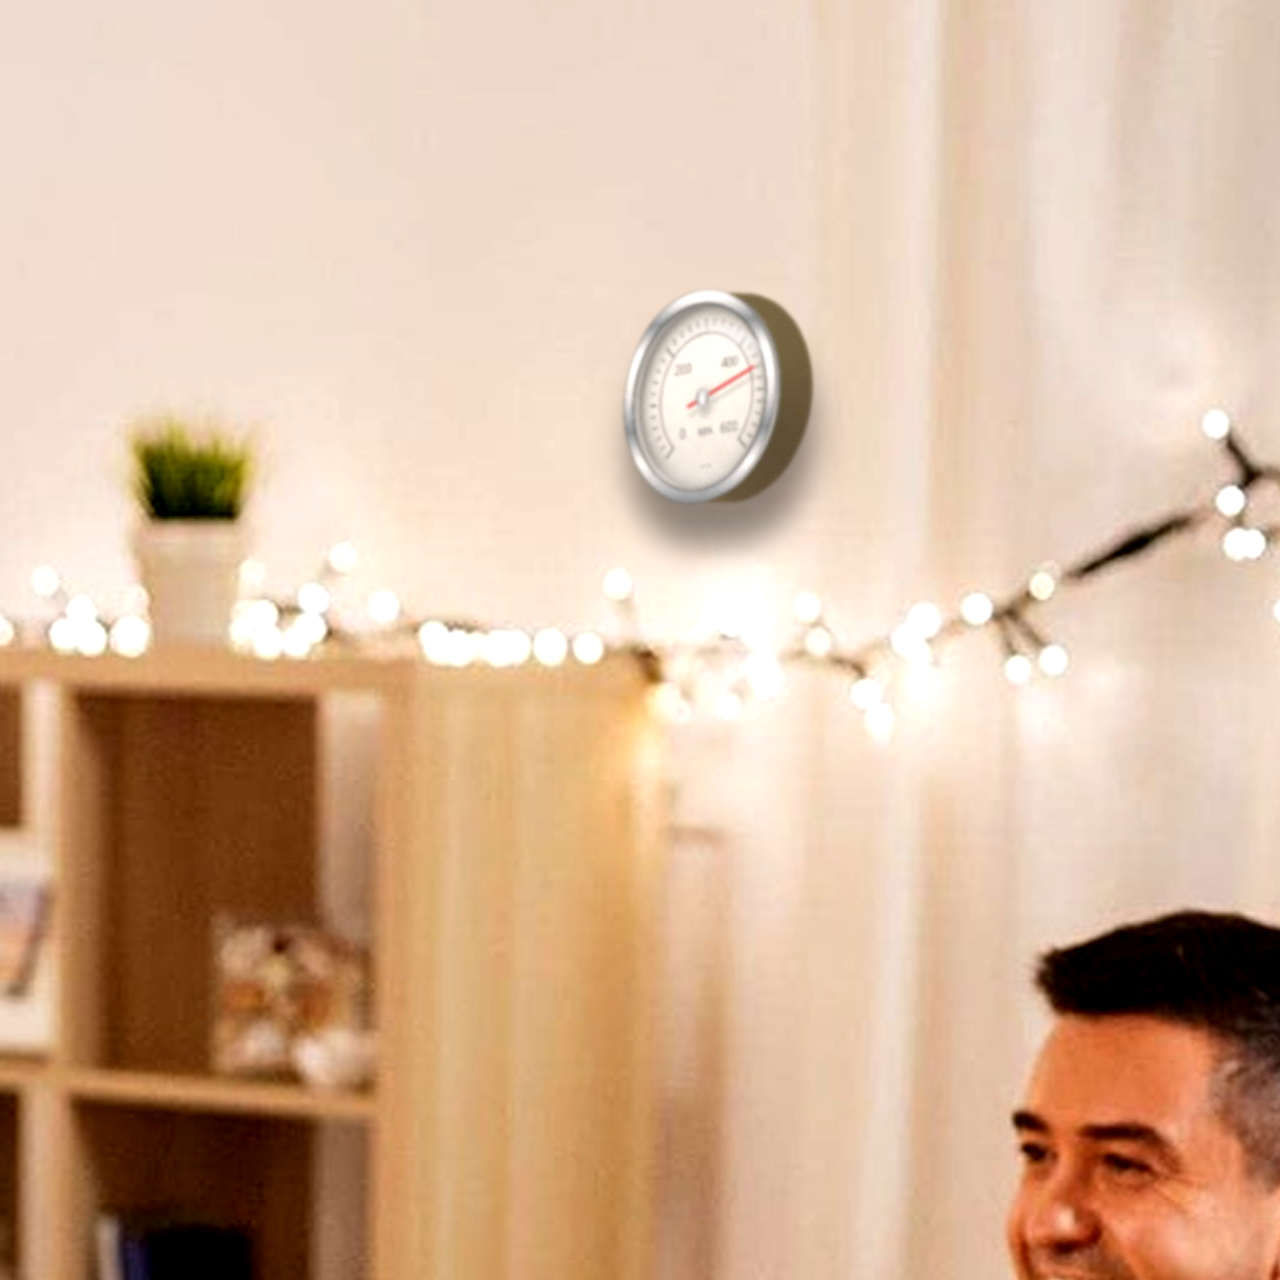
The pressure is 460 kPa
